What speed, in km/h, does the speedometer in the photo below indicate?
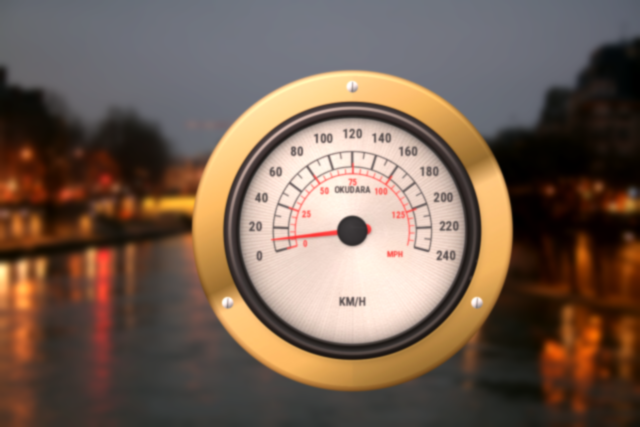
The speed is 10 km/h
